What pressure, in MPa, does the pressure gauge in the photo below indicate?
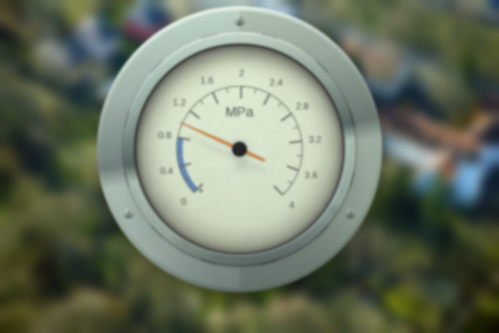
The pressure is 1 MPa
